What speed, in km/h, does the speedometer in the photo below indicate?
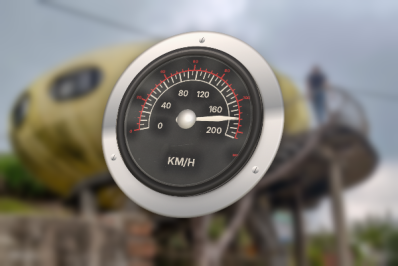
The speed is 180 km/h
